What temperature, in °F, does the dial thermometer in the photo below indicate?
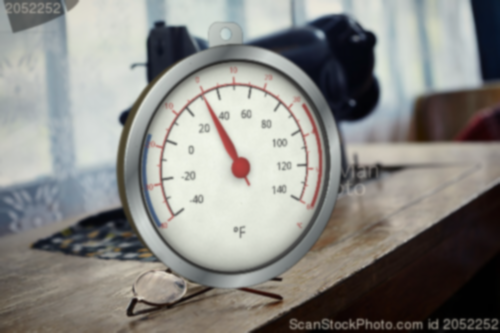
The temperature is 30 °F
